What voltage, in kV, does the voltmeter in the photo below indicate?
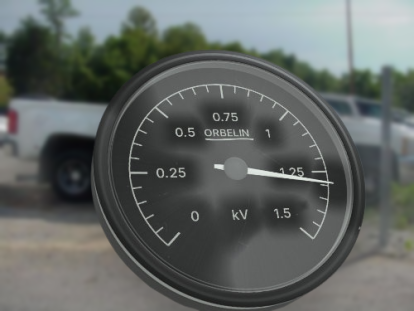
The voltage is 1.3 kV
